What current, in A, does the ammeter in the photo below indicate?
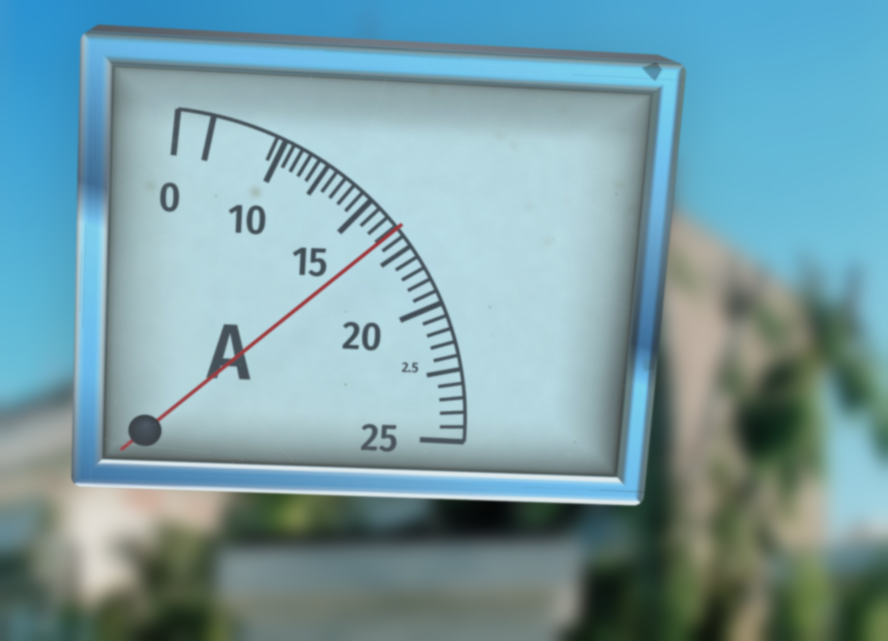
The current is 16.5 A
